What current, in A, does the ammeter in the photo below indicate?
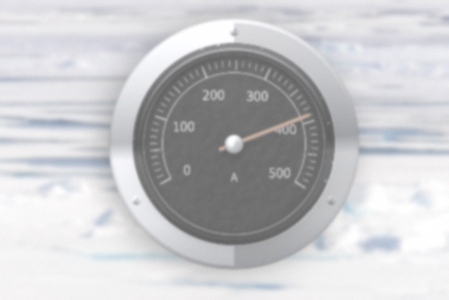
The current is 390 A
